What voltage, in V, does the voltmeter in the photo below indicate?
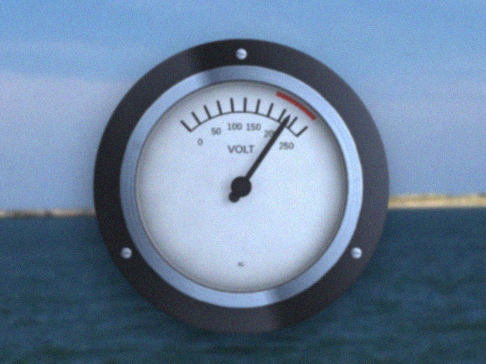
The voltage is 212.5 V
